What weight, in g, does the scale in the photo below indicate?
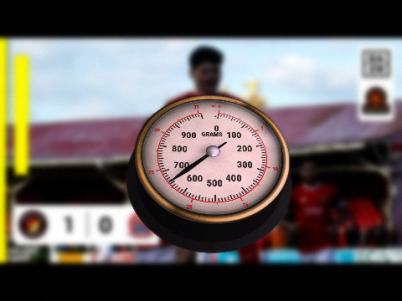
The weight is 650 g
